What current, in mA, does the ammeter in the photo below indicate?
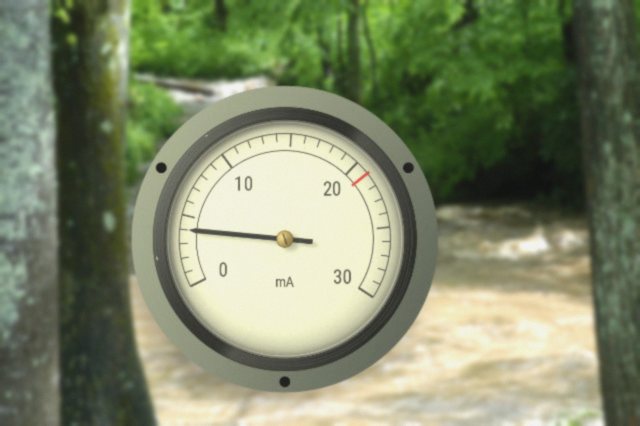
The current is 4 mA
